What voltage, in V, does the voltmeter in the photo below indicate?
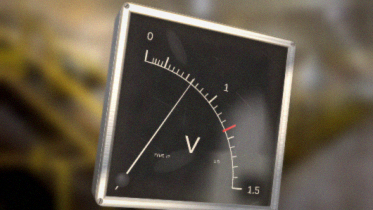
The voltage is 0.8 V
